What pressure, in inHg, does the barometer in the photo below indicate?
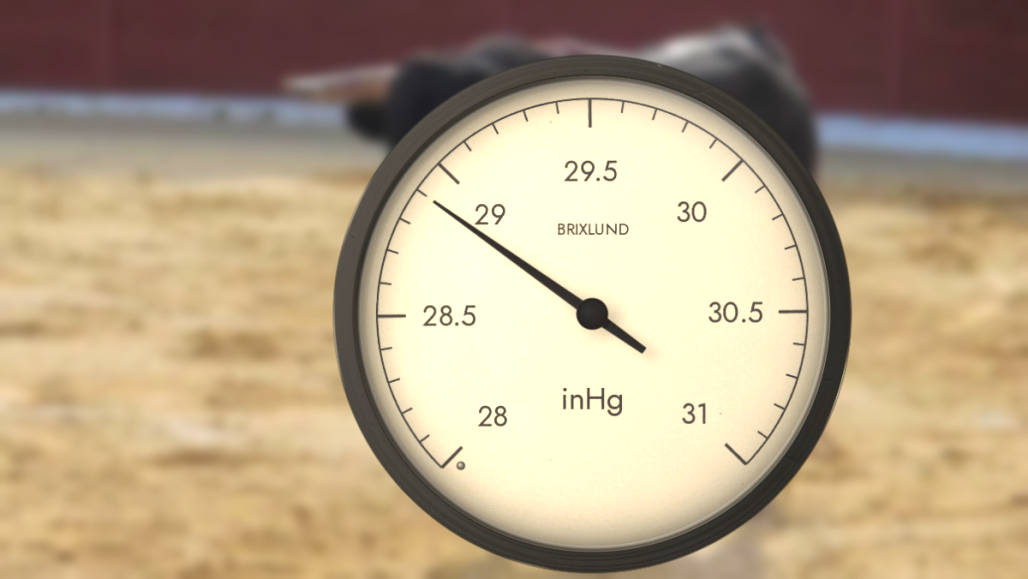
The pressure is 28.9 inHg
